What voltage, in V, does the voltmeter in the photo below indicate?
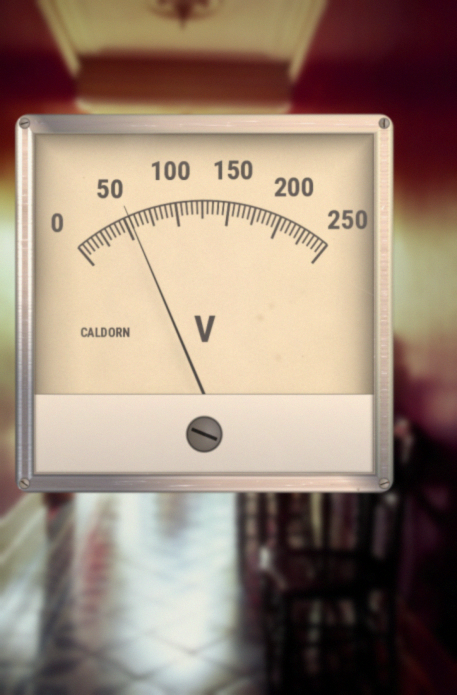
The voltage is 55 V
